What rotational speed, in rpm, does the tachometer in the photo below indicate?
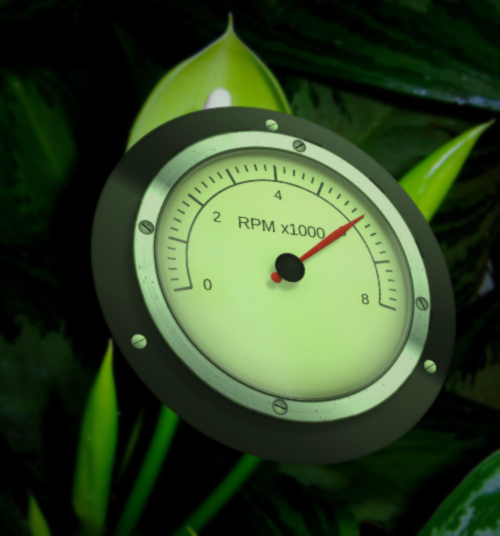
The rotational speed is 6000 rpm
